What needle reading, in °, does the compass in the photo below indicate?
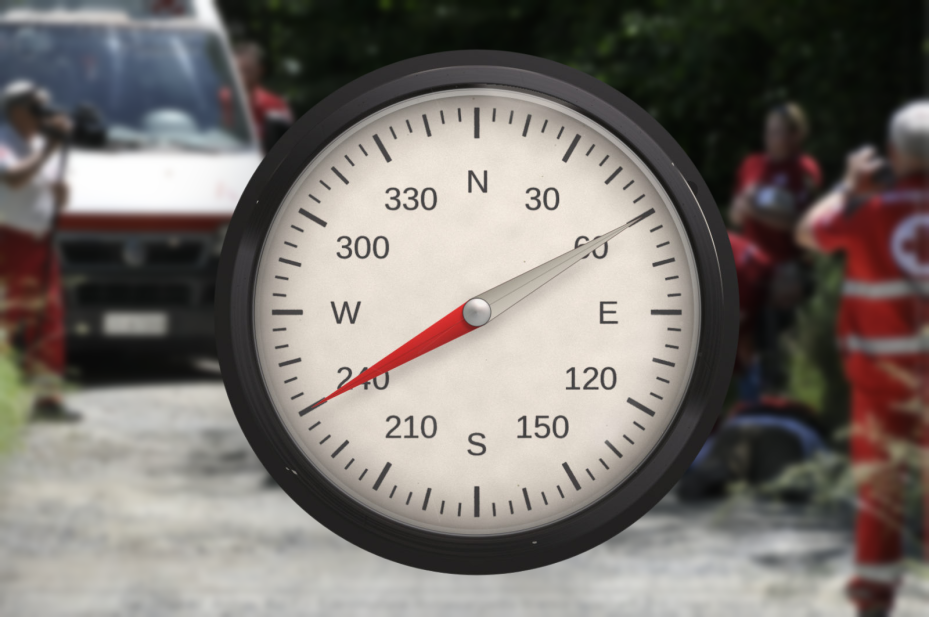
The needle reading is 240 °
